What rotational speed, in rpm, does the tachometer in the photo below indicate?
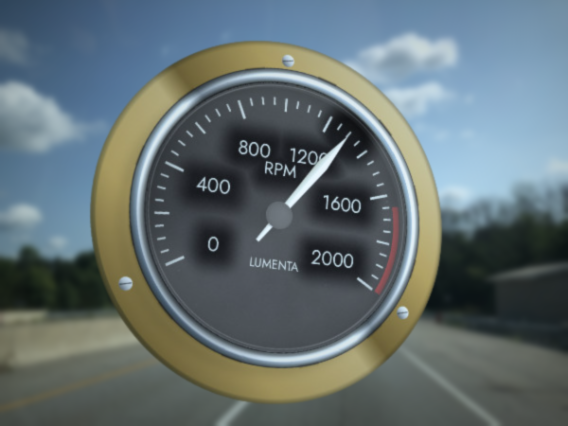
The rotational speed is 1300 rpm
